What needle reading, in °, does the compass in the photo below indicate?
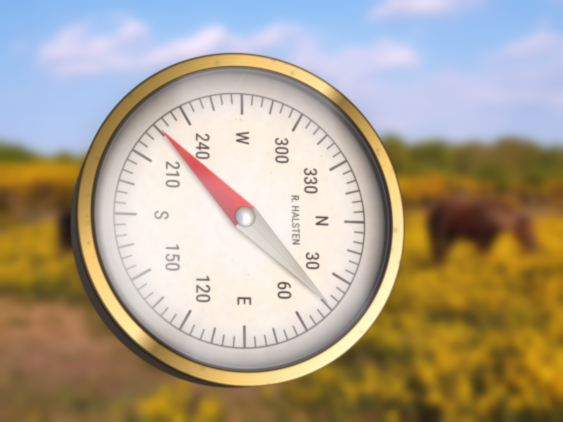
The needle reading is 225 °
